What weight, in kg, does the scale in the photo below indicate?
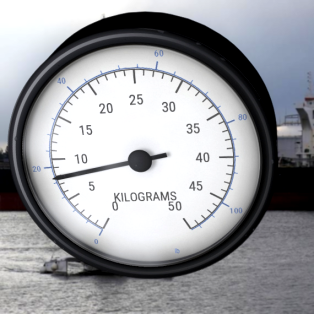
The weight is 8 kg
